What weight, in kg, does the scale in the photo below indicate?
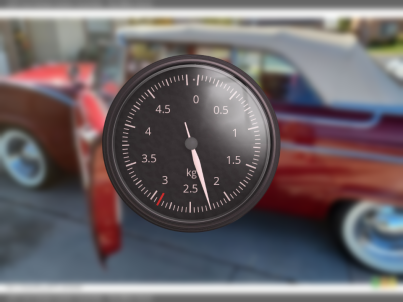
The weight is 2.25 kg
